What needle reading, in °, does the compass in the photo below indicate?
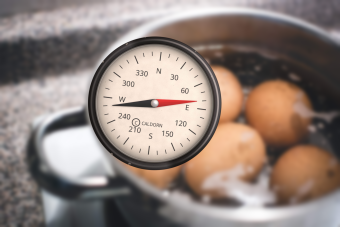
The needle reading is 80 °
